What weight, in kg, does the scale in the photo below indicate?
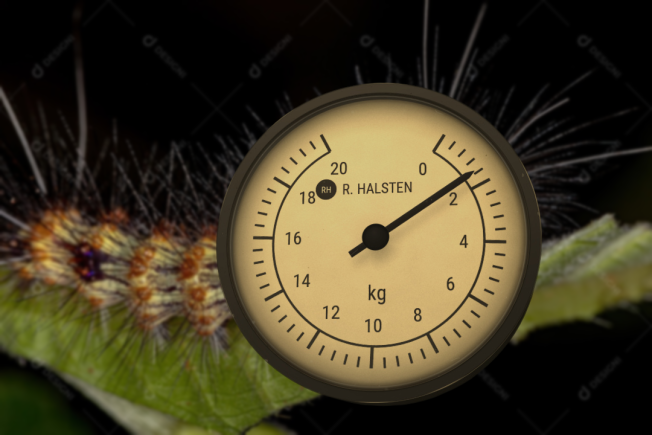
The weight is 1.6 kg
